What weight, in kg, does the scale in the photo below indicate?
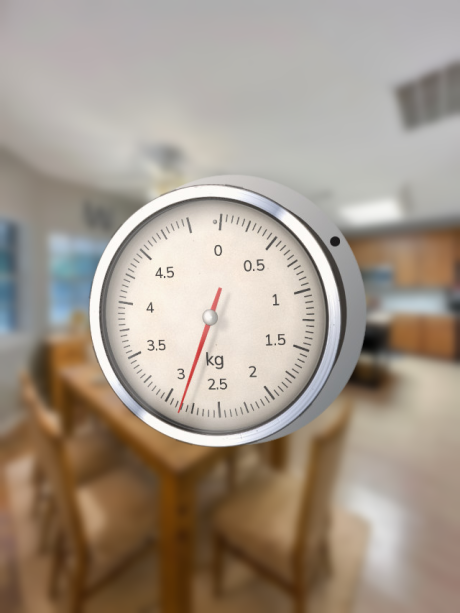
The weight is 2.85 kg
